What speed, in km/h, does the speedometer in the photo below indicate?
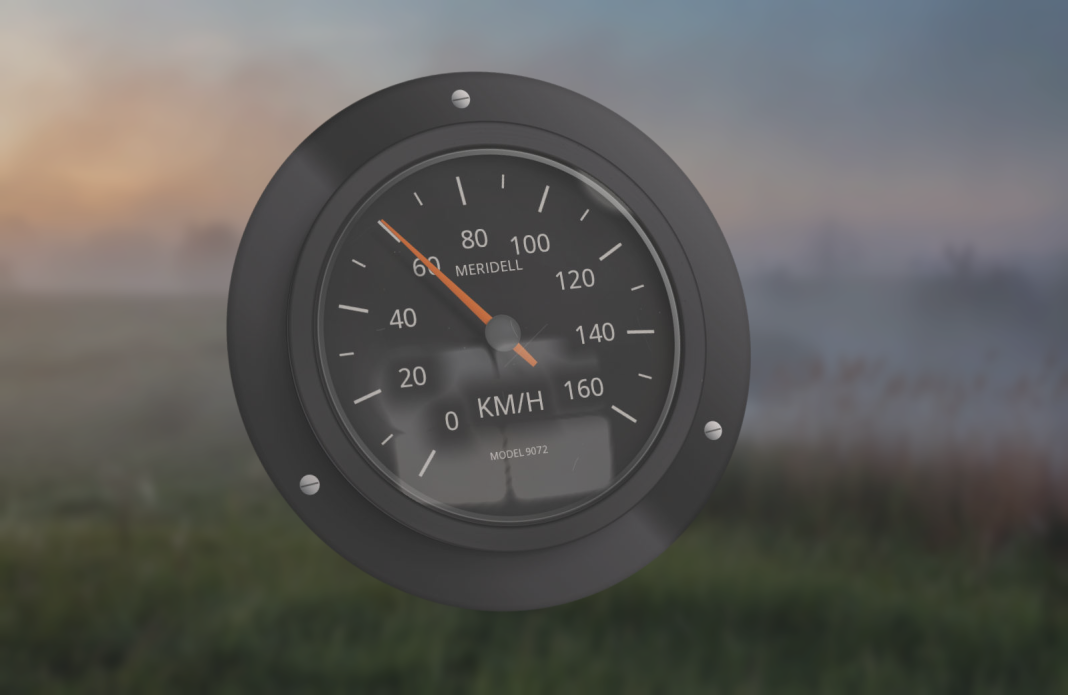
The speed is 60 km/h
